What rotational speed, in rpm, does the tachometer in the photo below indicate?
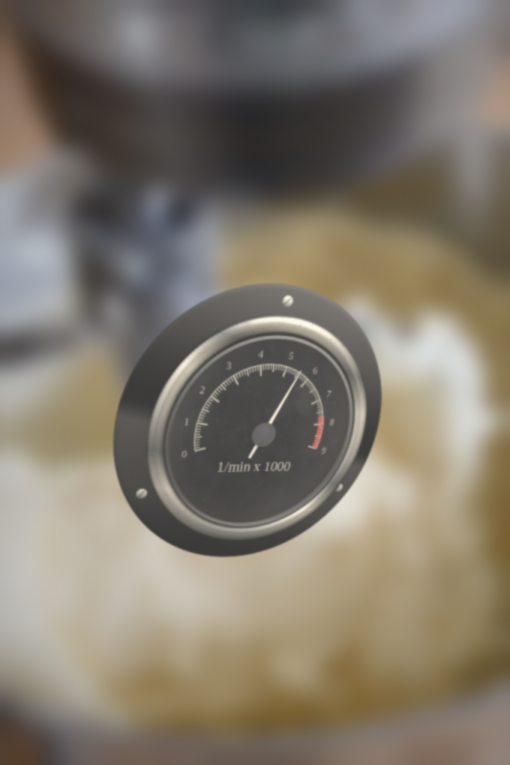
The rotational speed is 5500 rpm
